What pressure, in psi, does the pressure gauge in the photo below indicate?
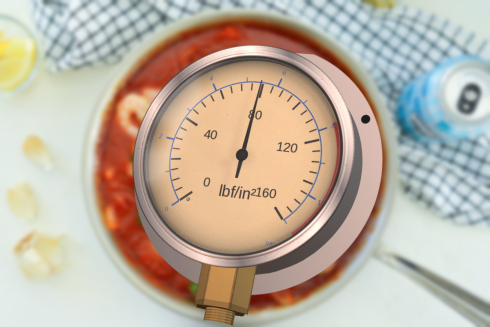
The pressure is 80 psi
